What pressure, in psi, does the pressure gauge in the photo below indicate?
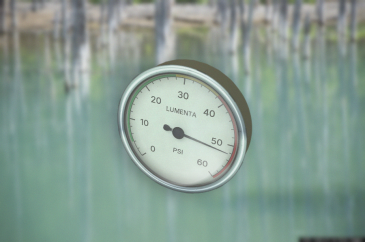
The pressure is 52 psi
